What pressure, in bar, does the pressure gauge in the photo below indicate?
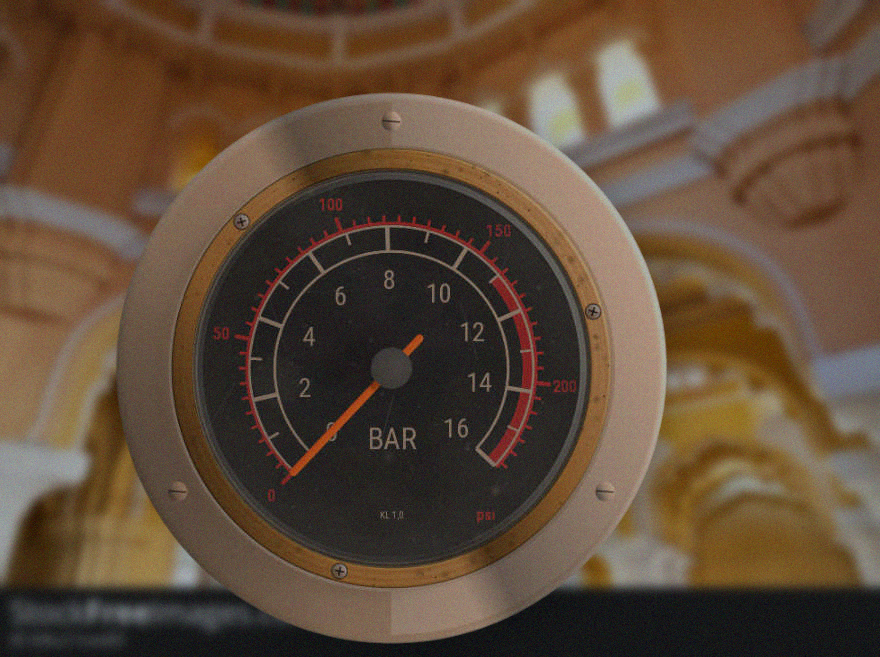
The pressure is 0 bar
